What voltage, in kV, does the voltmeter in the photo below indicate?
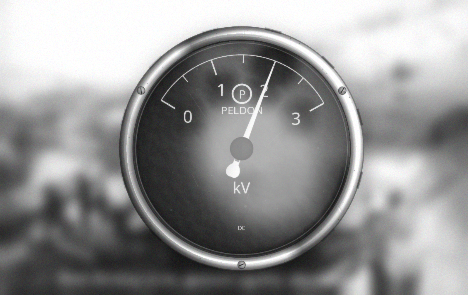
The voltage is 2 kV
